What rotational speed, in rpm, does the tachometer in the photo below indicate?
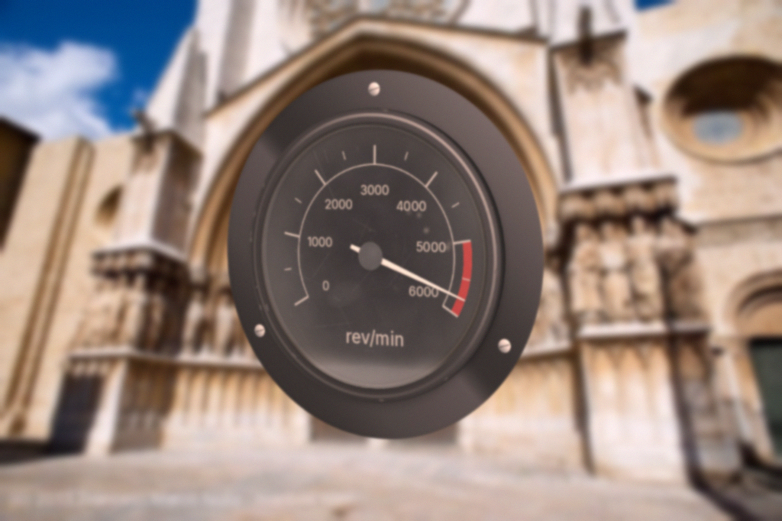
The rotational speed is 5750 rpm
